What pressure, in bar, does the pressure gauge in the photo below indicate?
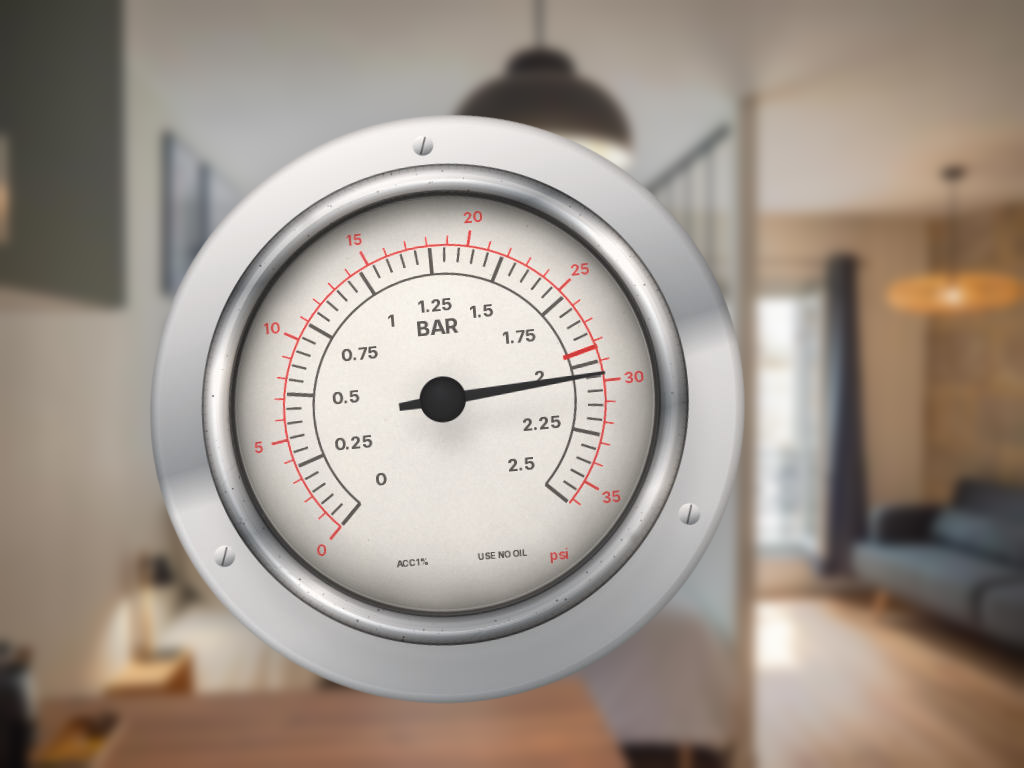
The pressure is 2.05 bar
